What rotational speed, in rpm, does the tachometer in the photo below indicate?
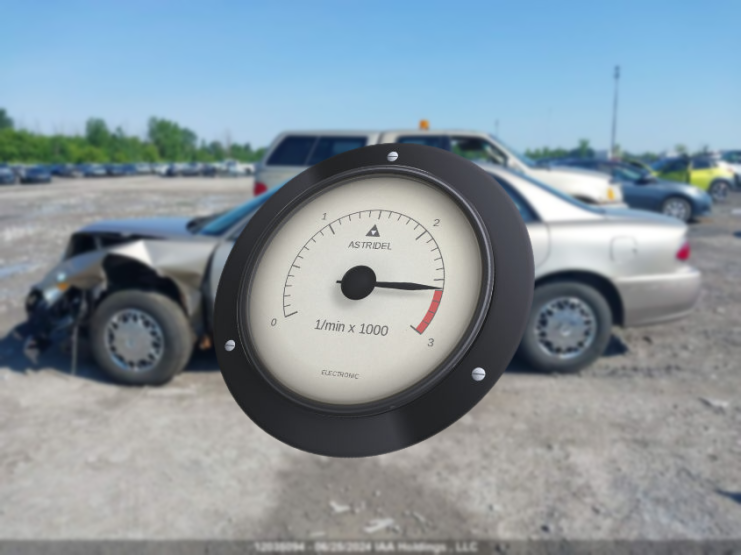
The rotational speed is 2600 rpm
